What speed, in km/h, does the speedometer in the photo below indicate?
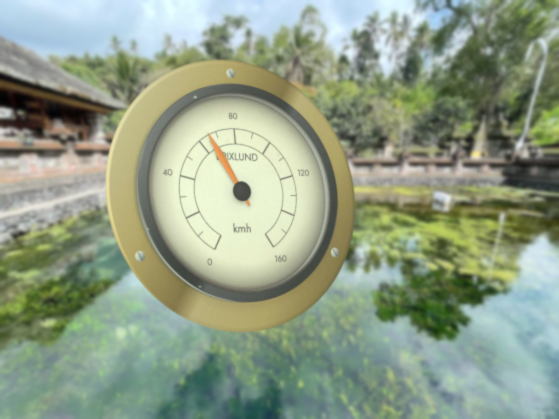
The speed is 65 km/h
